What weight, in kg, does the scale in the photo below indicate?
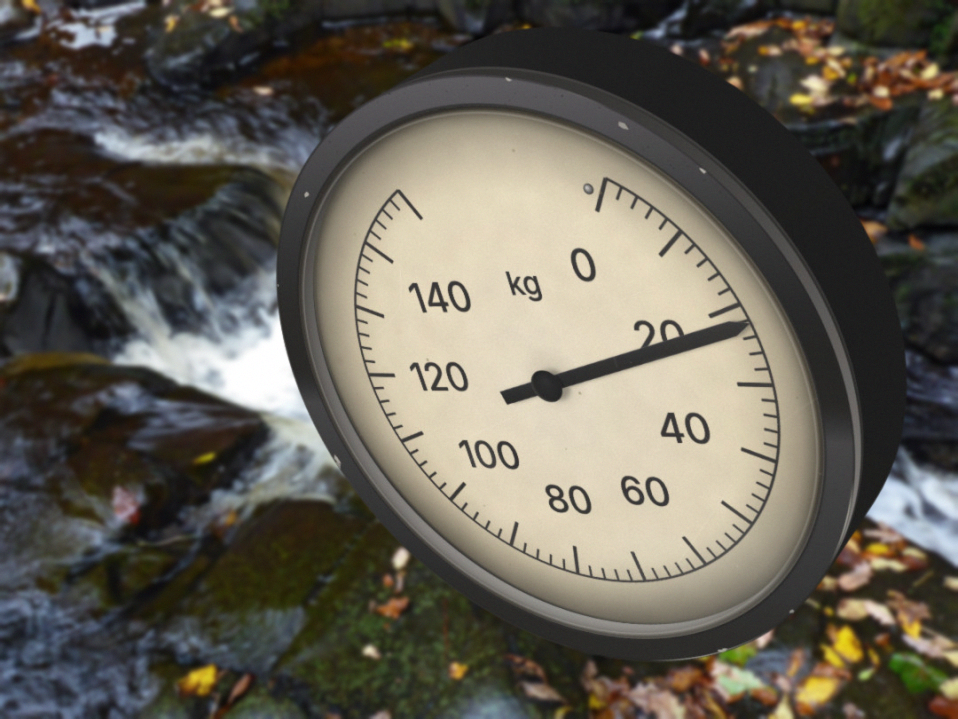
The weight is 22 kg
